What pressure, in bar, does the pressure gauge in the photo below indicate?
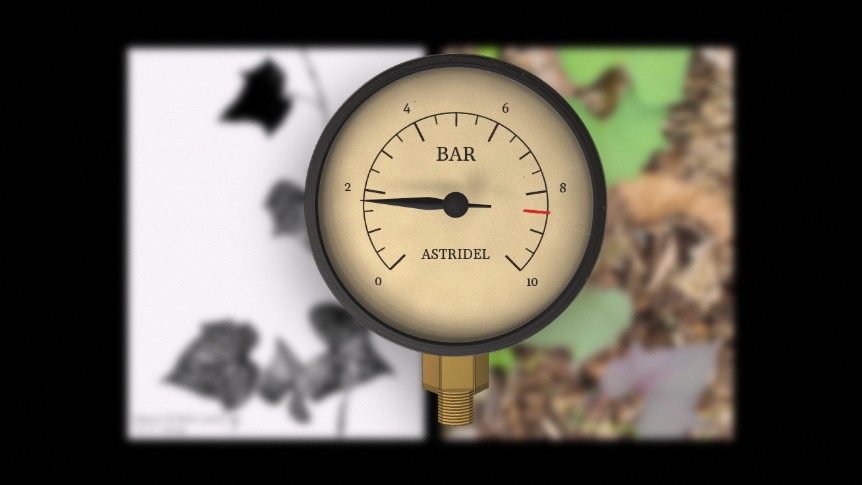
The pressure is 1.75 bar
